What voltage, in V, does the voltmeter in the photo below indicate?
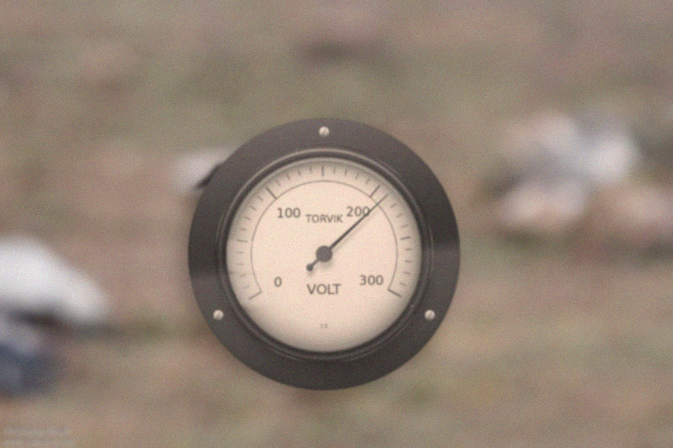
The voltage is 210 V
